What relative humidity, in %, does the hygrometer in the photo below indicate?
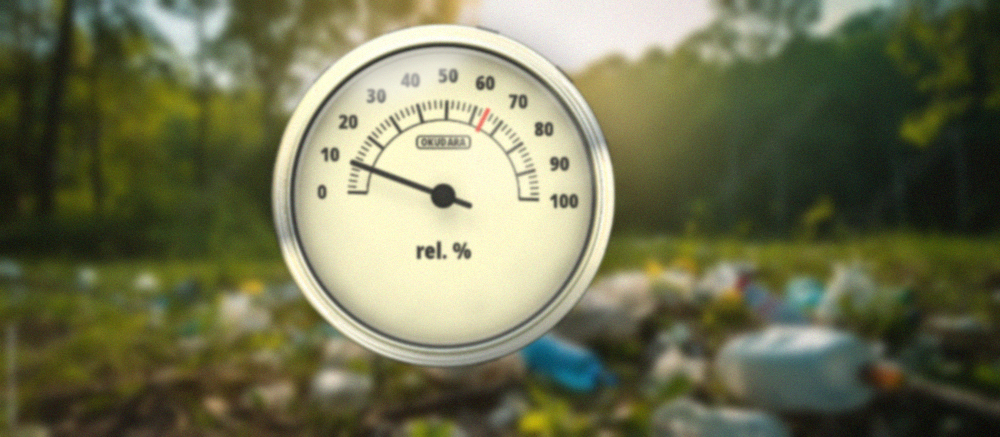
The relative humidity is 10 %
